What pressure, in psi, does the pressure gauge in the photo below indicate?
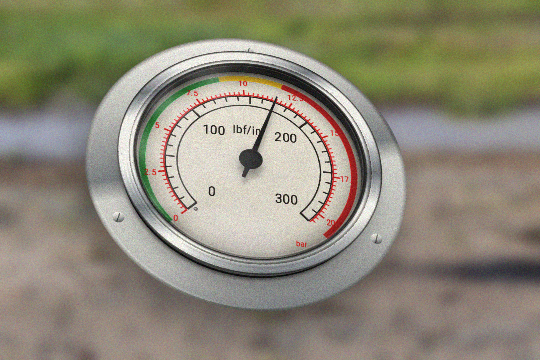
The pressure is 170 psi
